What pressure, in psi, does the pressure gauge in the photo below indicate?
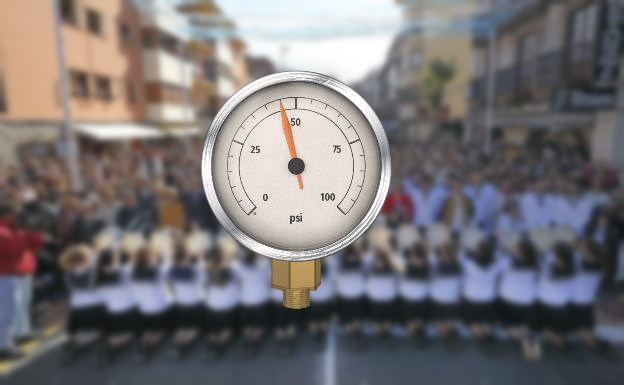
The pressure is 45 psi
